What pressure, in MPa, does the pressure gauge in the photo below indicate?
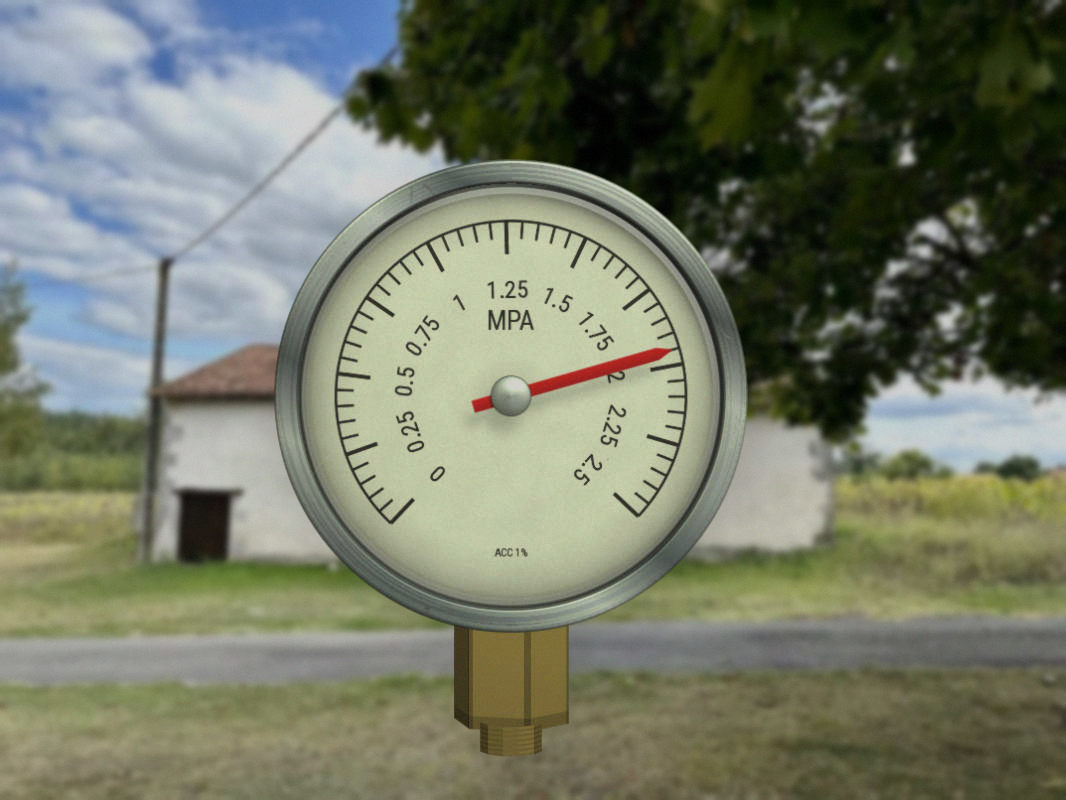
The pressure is 1.95 MPa
